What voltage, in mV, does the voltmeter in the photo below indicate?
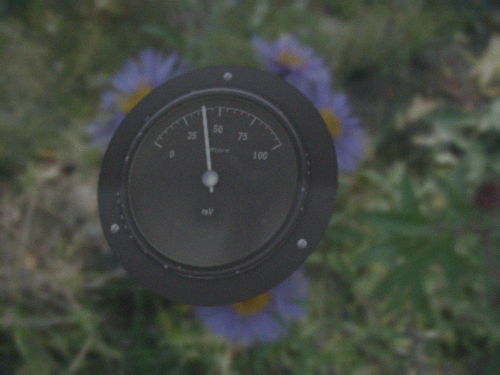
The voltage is 40 mV
